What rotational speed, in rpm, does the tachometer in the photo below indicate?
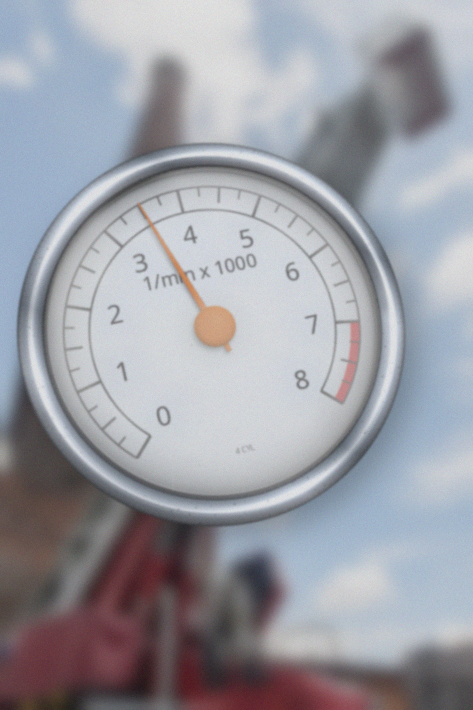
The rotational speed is 3500 rpm
